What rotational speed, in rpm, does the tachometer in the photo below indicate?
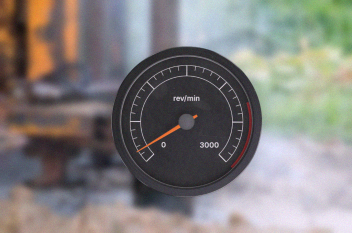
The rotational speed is 150 rpm
